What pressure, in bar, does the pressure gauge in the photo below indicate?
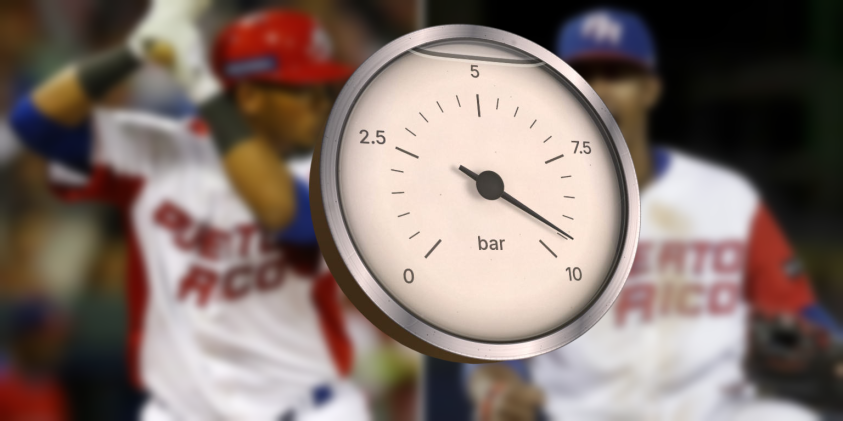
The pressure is 9.5 bar
